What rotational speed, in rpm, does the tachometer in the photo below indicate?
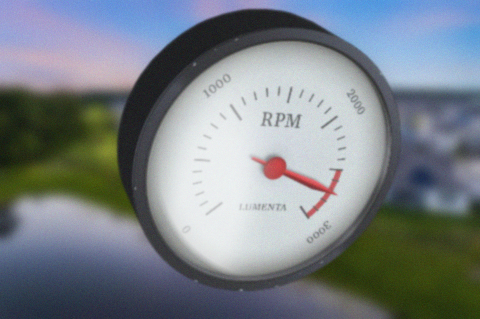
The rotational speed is 2700 rpm
